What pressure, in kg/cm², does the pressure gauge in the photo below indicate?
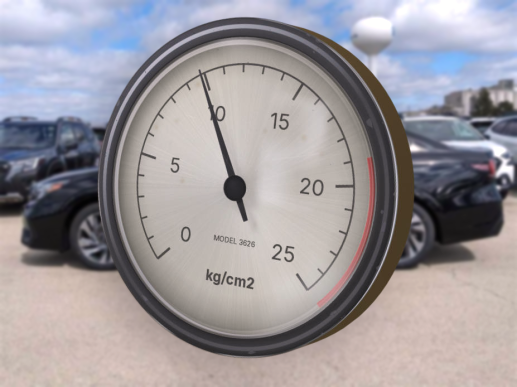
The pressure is 10 kg/cm²
